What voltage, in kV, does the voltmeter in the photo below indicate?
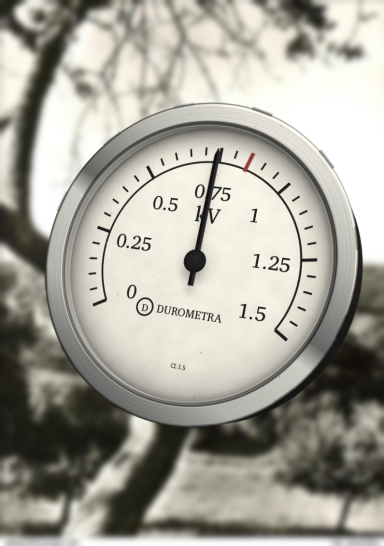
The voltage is 0.75 kV
